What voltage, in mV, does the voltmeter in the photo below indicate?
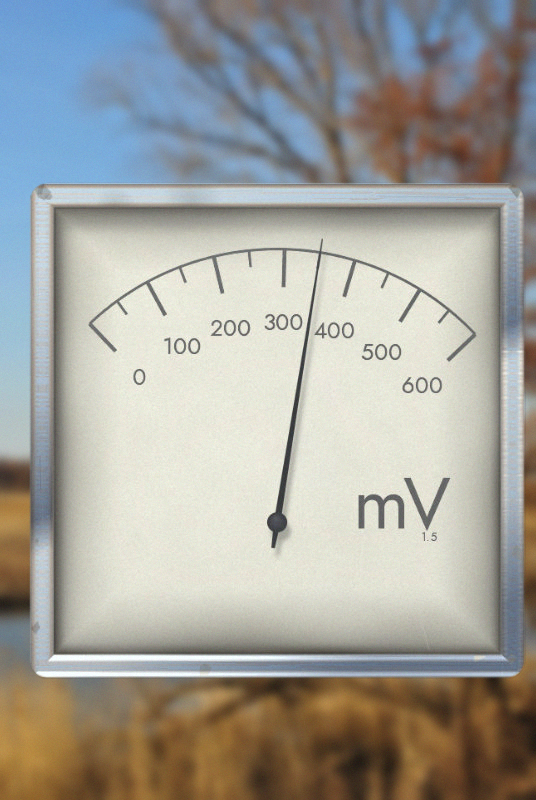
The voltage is 350 mV
